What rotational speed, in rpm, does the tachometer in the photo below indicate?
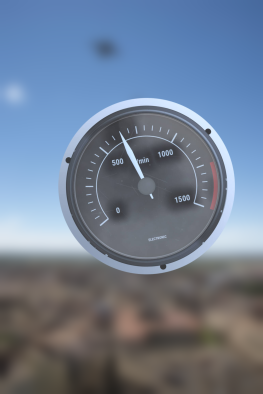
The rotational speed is 650 rpm
